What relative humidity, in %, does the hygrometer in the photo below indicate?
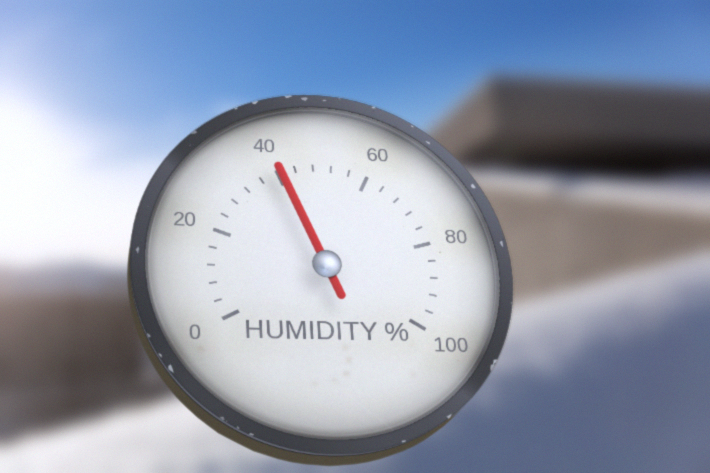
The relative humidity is 40 %
